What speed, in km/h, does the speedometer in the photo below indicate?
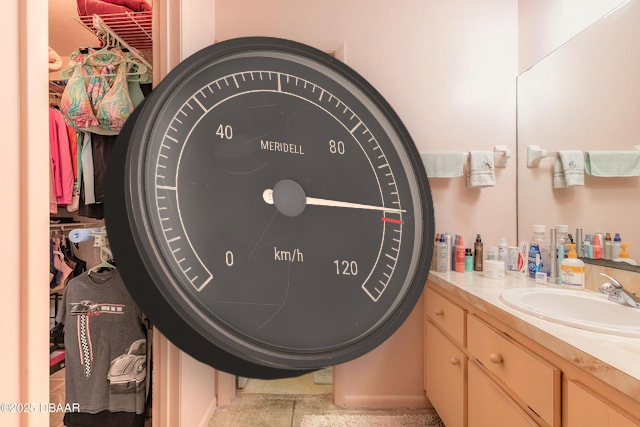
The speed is 100 km/h
